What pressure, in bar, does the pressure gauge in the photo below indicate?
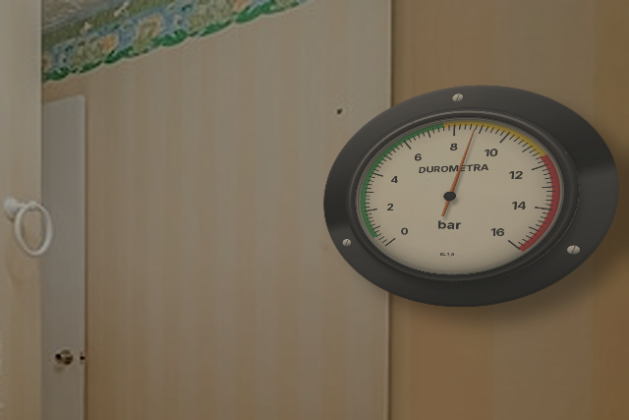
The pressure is 8.8 bar
